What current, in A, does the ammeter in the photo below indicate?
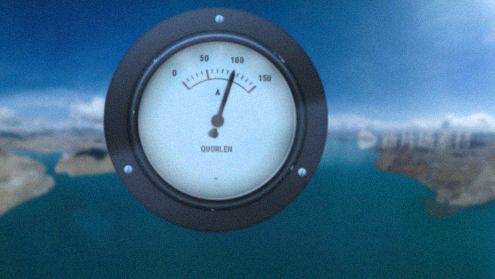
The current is 100 A
